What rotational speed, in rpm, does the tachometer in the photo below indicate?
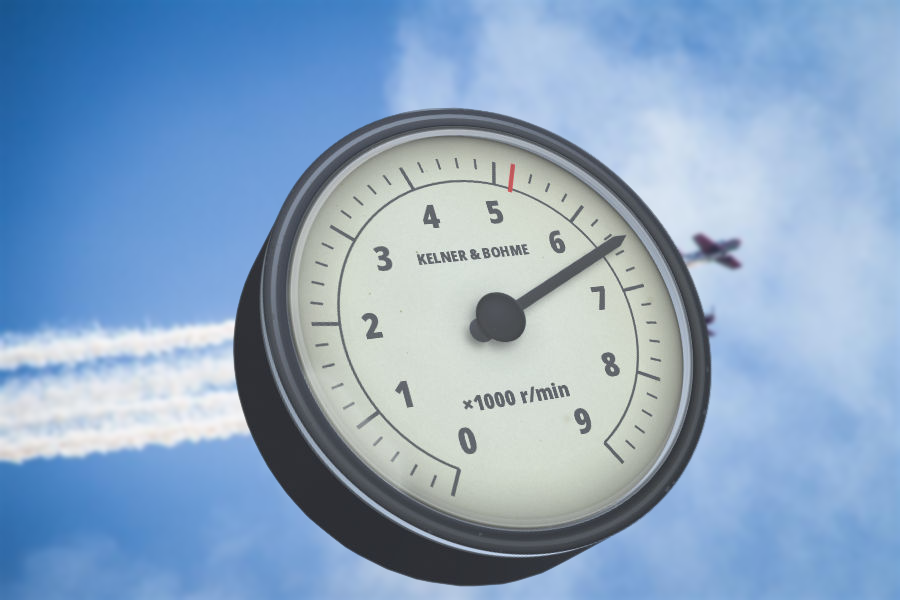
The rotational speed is 6500 rpm
